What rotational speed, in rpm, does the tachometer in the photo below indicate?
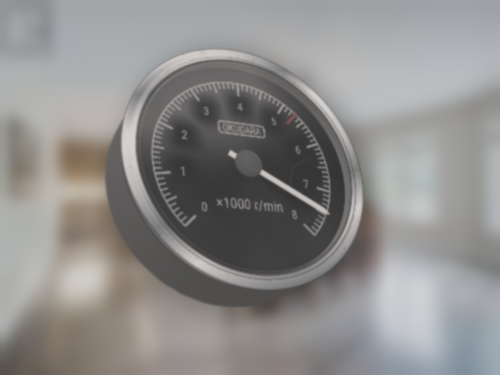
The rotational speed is 7500 rpm
